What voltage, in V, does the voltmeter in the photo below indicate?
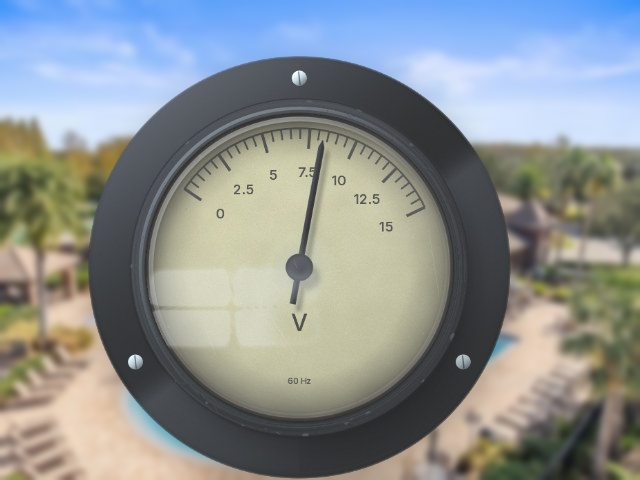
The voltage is 8.25 V
